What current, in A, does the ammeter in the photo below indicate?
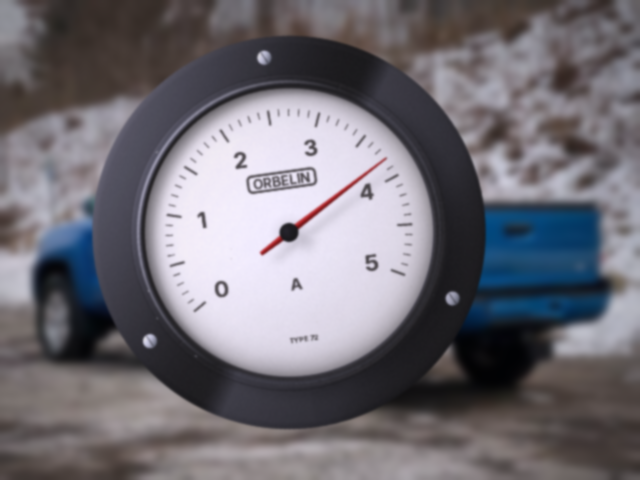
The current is 3.8 A
